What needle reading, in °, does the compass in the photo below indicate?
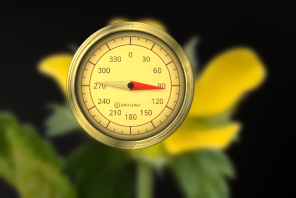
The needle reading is 95 °
